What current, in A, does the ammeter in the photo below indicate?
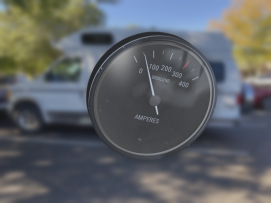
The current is 50 A
